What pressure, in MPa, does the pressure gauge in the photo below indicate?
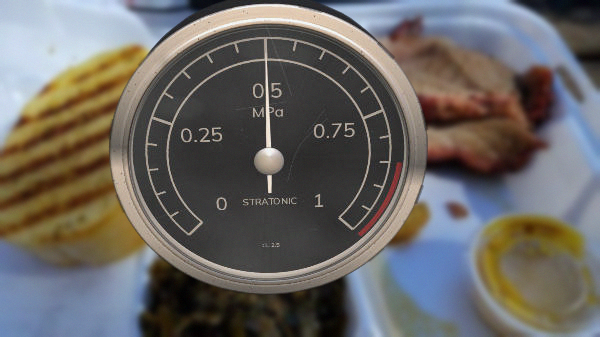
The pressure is 0.5 MPa
